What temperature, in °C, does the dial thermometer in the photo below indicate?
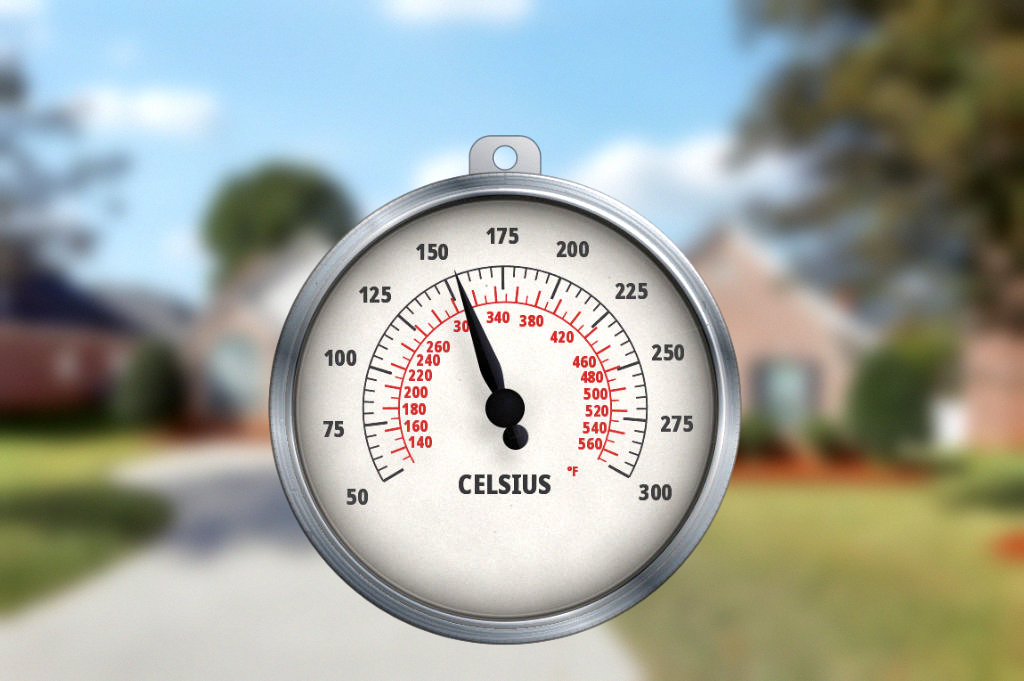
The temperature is 155 °C
